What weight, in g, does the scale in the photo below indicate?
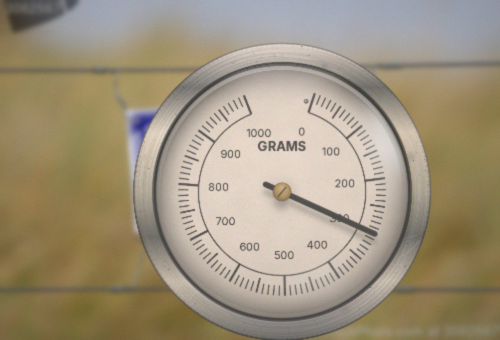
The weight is 300 g
